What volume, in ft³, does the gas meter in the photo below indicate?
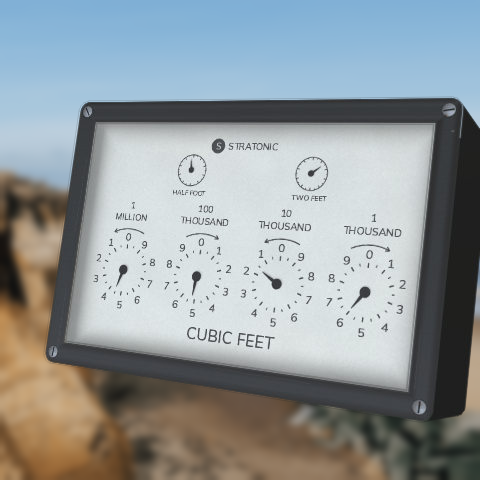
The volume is 451600 ft³
